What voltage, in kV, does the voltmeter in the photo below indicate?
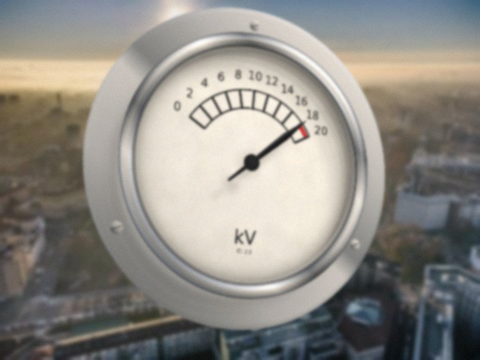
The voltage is 18 kV
